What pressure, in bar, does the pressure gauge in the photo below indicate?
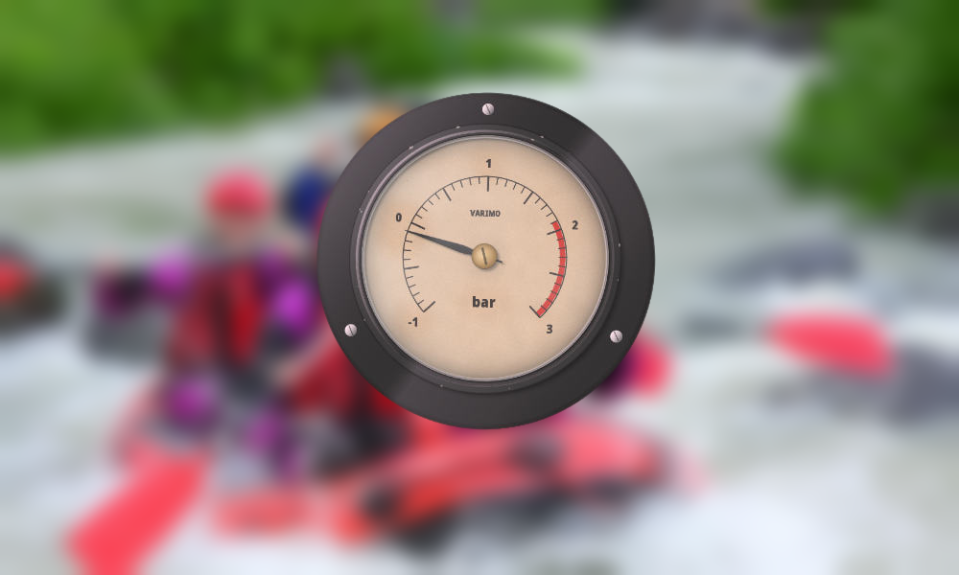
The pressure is -0.1 bar
